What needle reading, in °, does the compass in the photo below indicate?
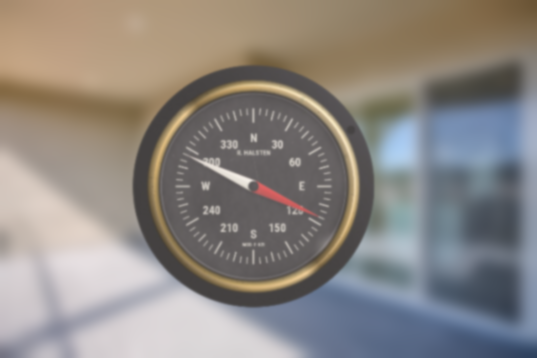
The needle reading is 115 °
